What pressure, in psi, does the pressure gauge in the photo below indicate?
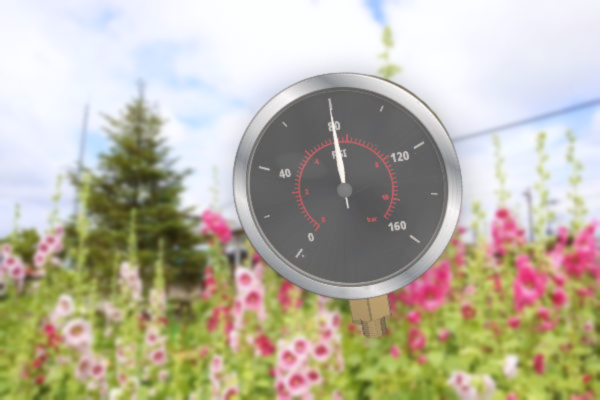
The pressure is 80 psi
